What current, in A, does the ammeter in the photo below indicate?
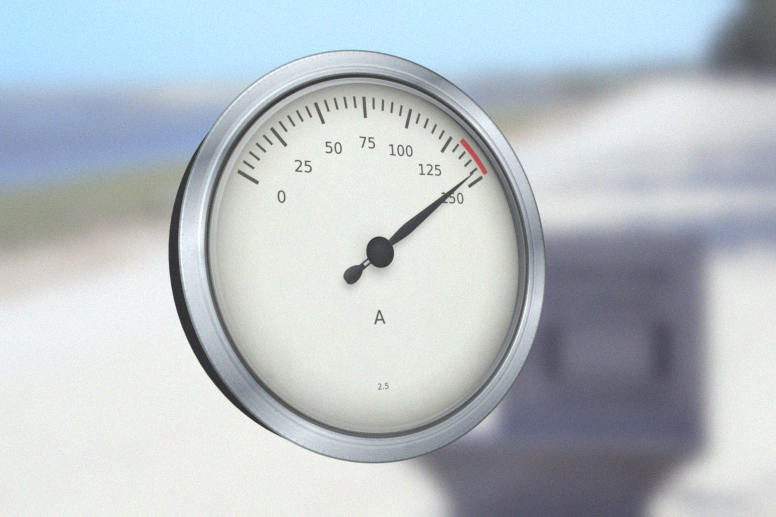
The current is 145 A
